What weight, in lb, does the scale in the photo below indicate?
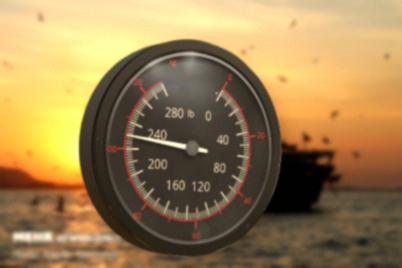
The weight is 230 lb
